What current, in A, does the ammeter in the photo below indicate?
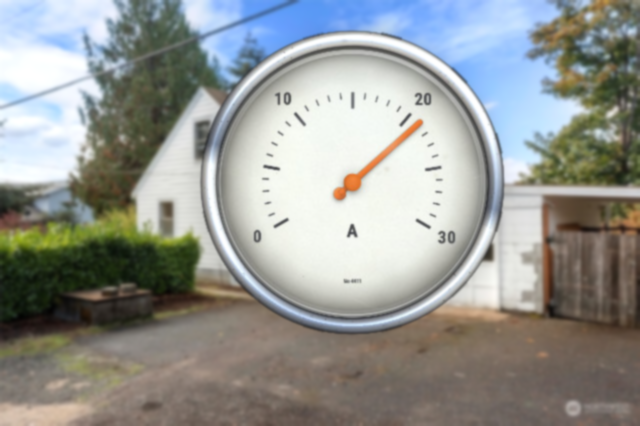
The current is 21 A
